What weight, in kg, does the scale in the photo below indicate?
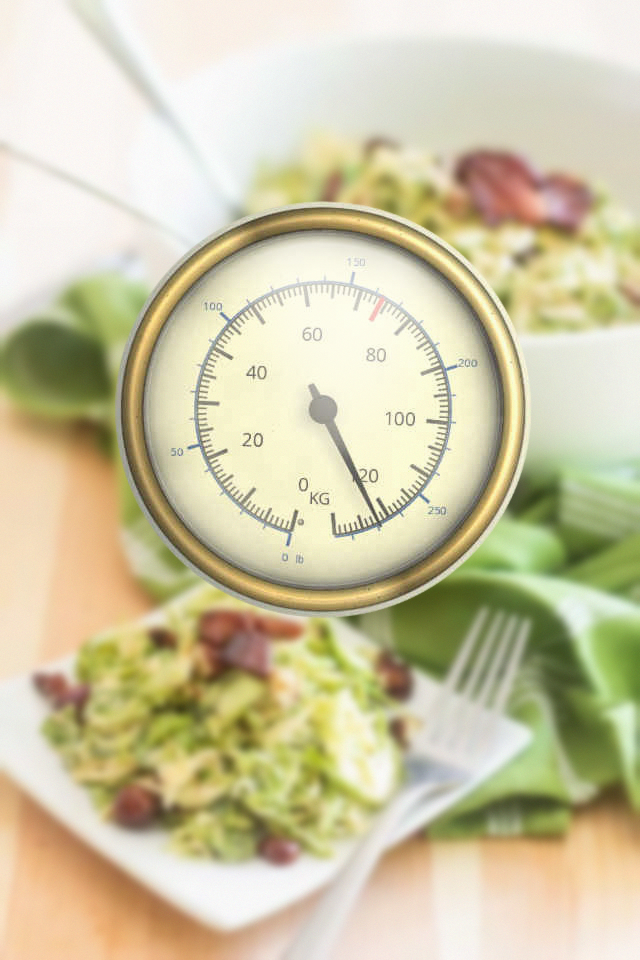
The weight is 122 kg
